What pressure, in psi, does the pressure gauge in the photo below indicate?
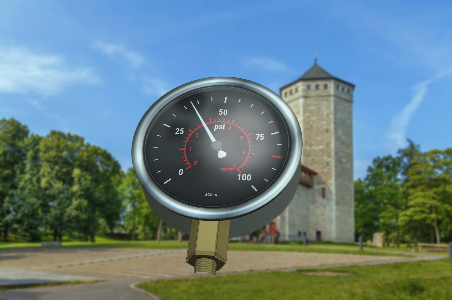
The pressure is 37.5 psi
